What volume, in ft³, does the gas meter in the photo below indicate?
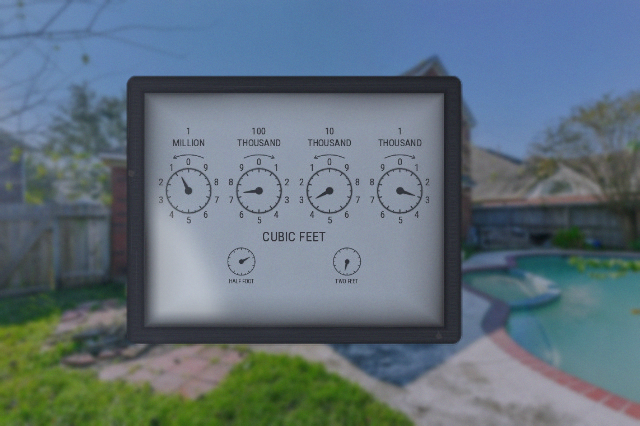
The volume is 73300 ft³
